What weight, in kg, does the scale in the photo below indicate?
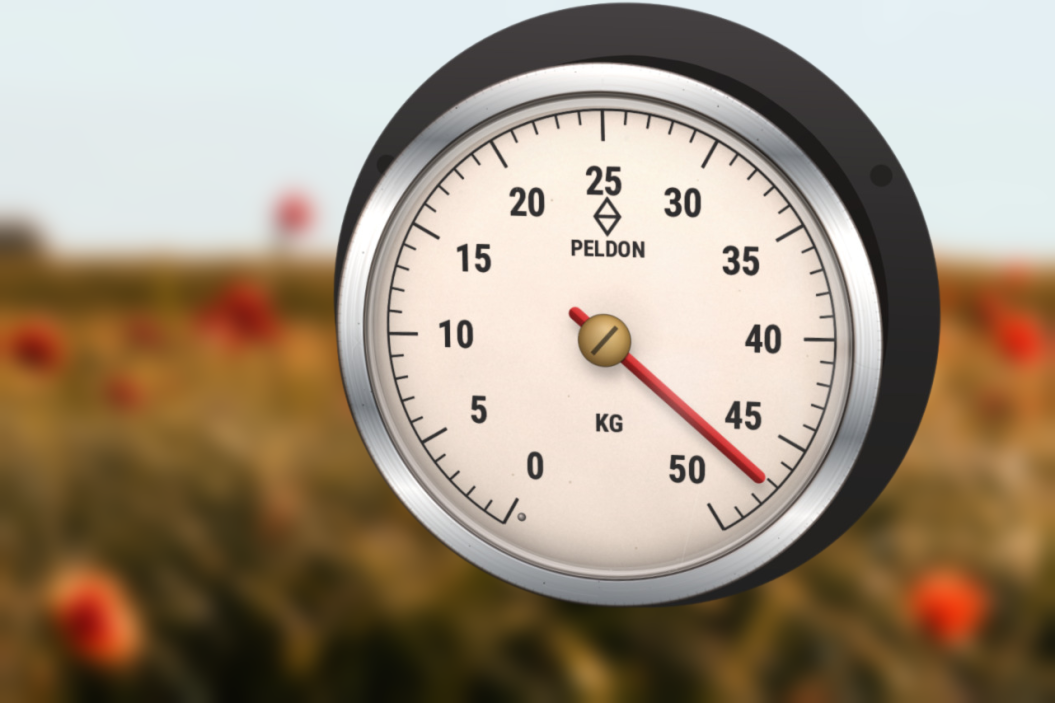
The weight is 47 kg
